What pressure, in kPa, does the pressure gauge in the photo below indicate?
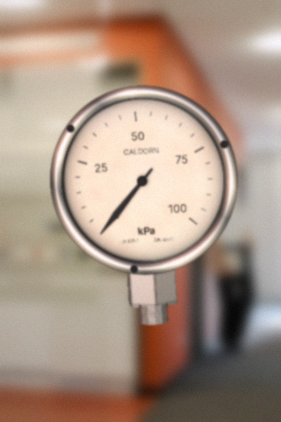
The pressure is 0 kPa
